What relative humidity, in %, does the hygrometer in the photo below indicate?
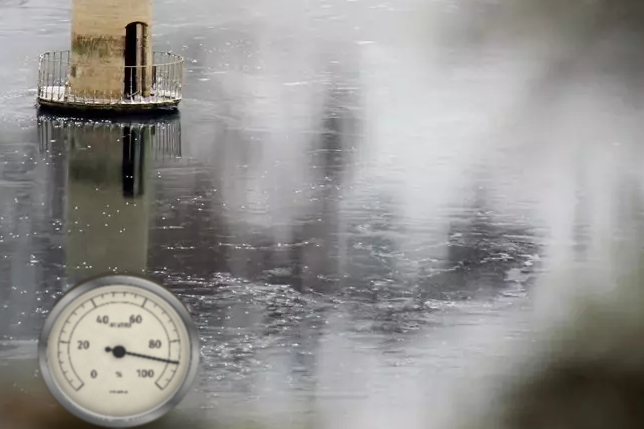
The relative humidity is 88 %
